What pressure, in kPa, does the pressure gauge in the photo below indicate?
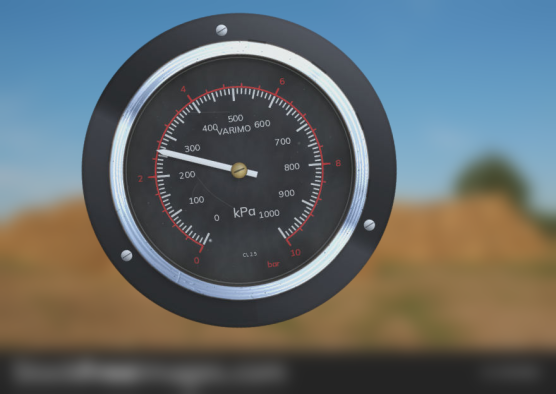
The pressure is 260 kPa
